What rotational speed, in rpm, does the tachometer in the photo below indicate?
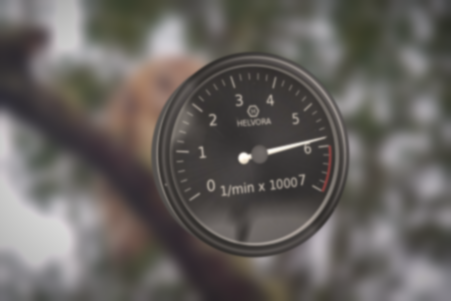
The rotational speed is 5800 rpm
